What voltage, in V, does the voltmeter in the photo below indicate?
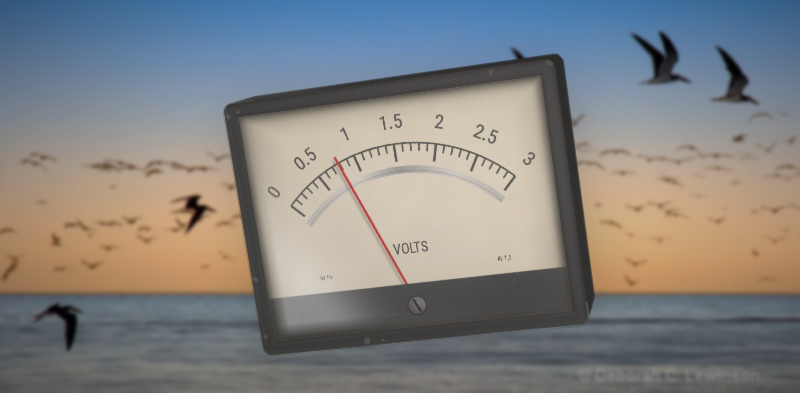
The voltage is 0.8 V
